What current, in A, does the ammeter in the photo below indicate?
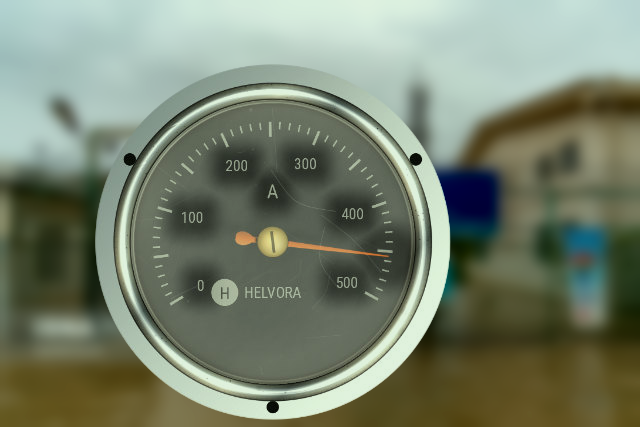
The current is 455 A
